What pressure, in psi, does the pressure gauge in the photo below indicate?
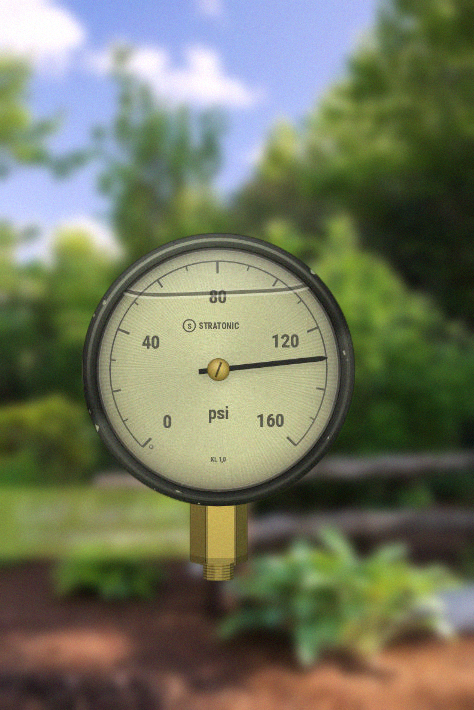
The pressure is 130 psi
